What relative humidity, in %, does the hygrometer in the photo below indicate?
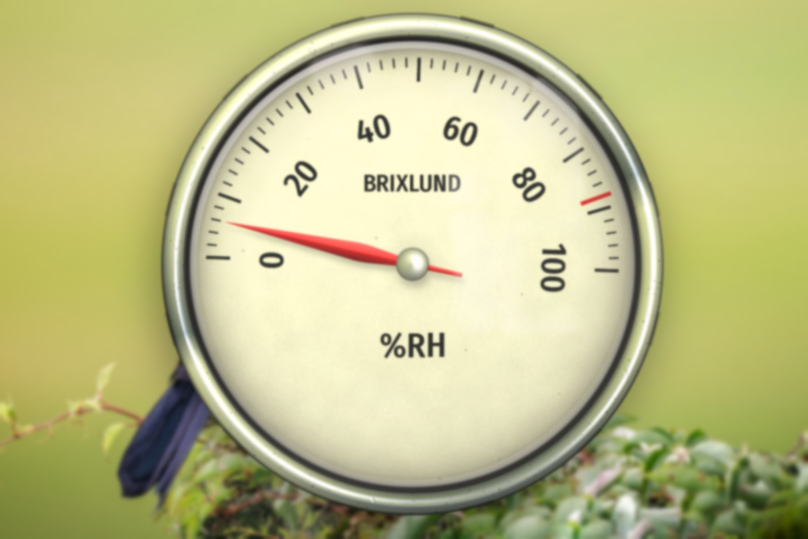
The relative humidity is 6 %
